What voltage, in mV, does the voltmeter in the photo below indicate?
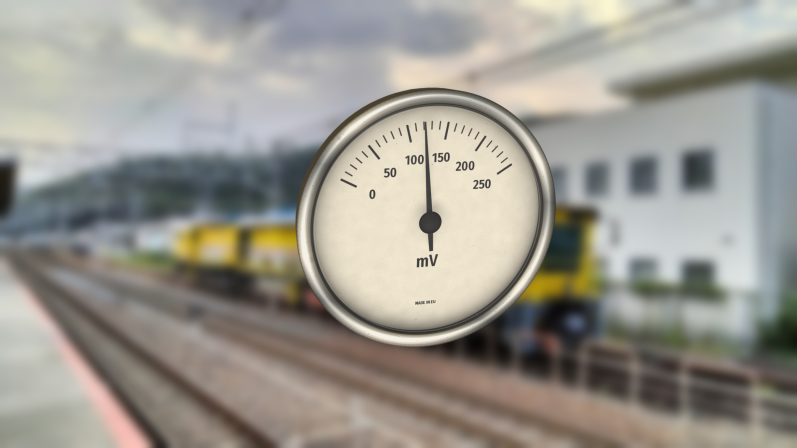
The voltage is 120 mV
